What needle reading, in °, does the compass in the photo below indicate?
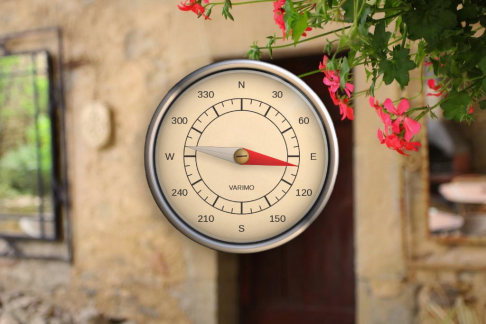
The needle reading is 100 °
